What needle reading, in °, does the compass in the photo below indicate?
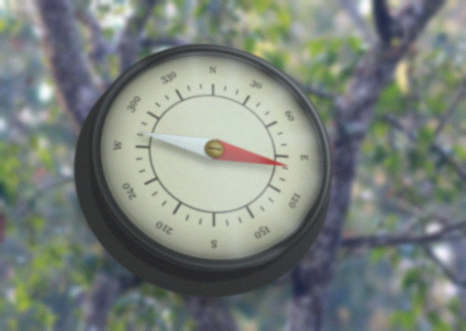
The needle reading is 100 °
